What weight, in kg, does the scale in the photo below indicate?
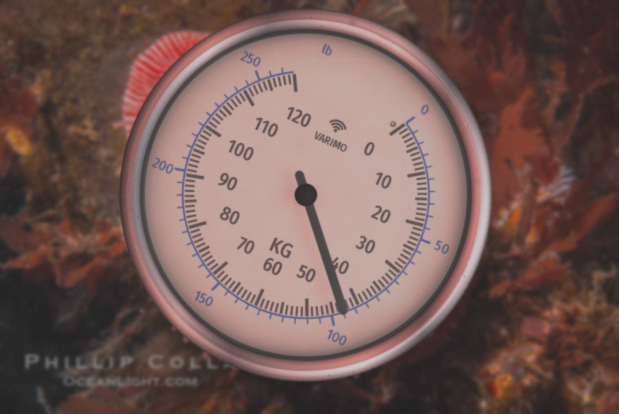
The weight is 43 kg
